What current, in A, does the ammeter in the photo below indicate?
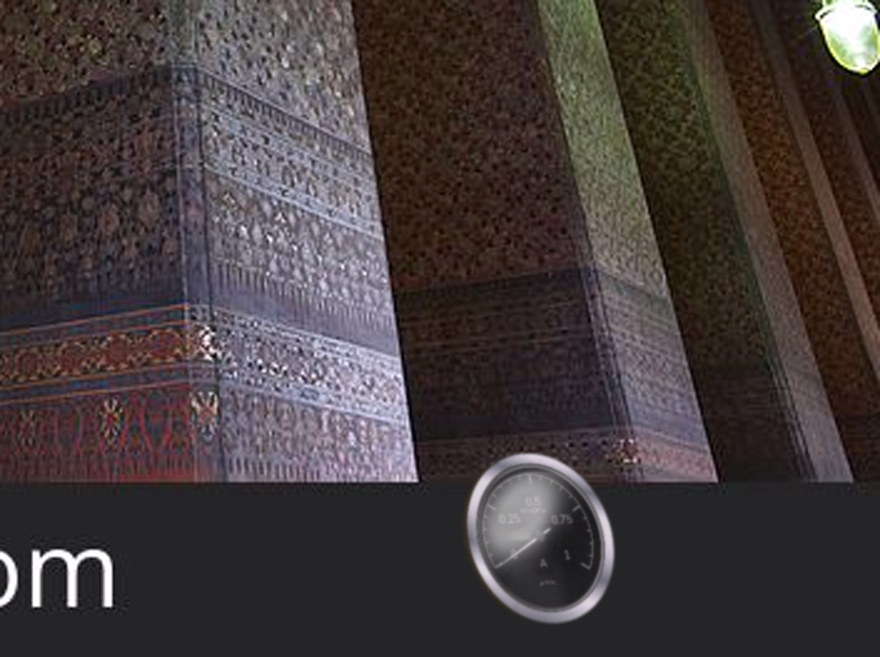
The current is 0 A
